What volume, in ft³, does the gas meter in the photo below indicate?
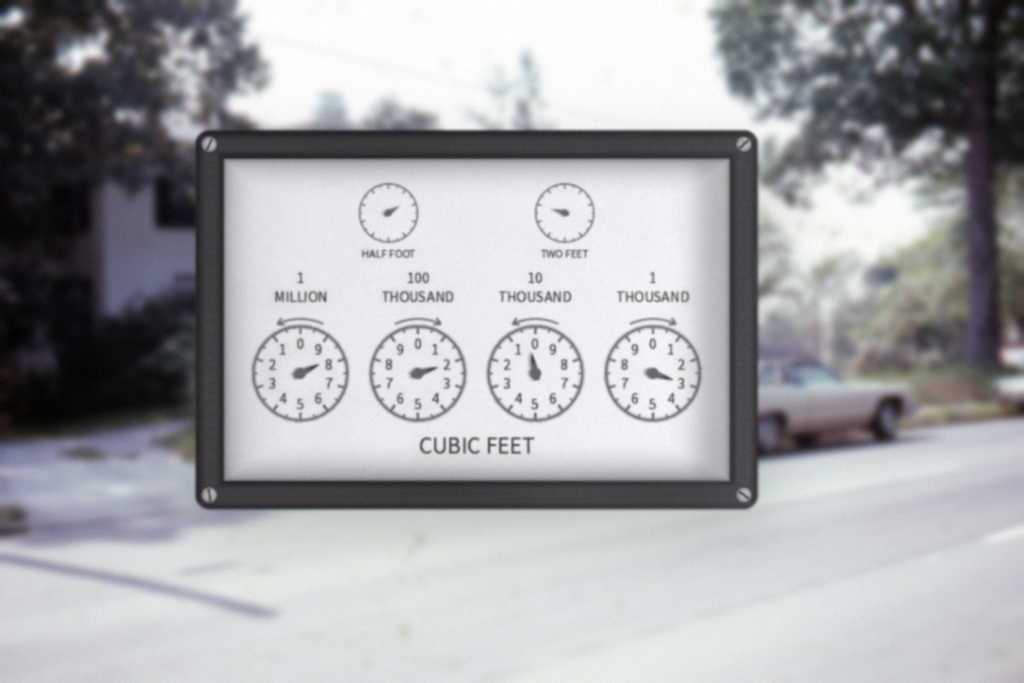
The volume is 820300 ft³
